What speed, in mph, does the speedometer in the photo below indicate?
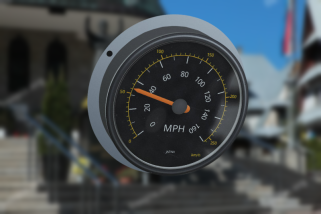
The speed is 35 mph
